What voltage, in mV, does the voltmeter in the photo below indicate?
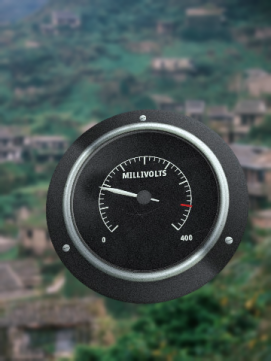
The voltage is 90 mV
